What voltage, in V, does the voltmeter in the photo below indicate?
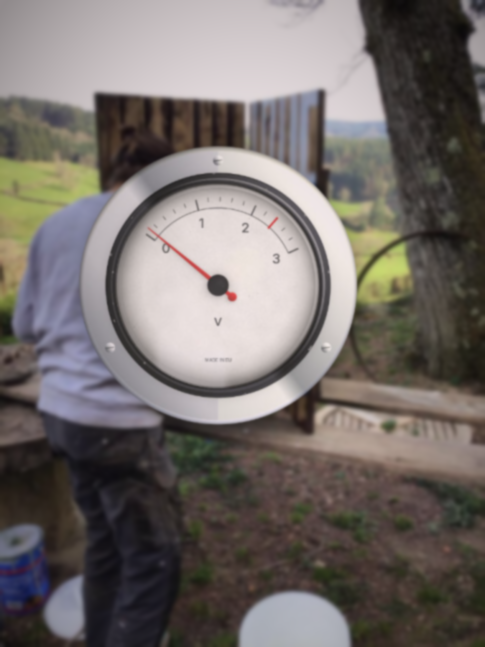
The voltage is 0.1 V
